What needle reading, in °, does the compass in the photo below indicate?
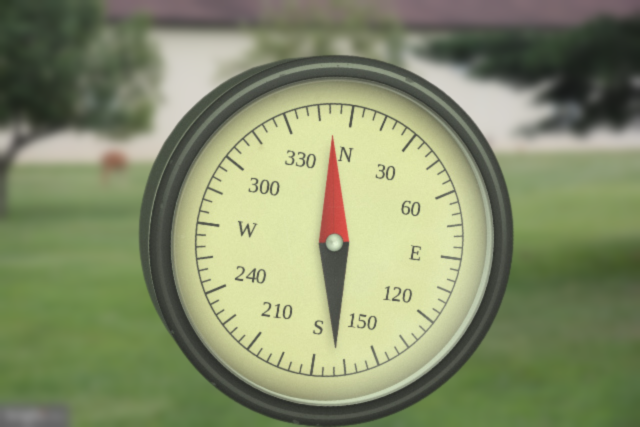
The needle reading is 350 °
